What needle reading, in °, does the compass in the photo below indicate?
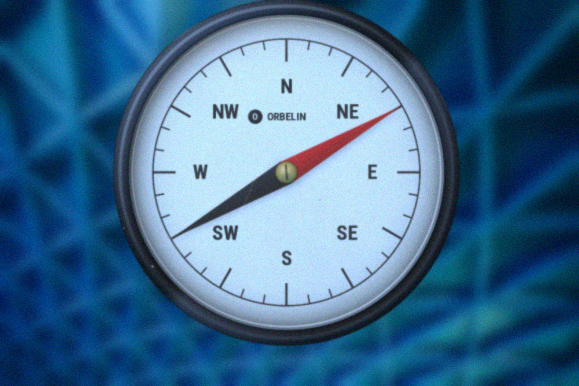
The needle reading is 60 °
